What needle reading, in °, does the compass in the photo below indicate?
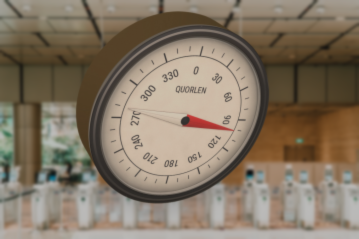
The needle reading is 100 °
